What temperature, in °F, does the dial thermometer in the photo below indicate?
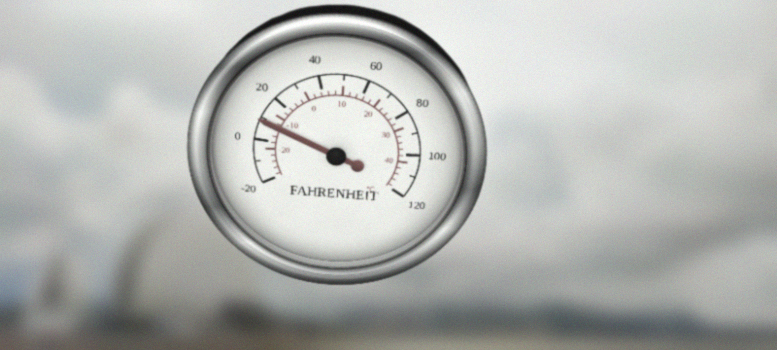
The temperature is 10 °F
